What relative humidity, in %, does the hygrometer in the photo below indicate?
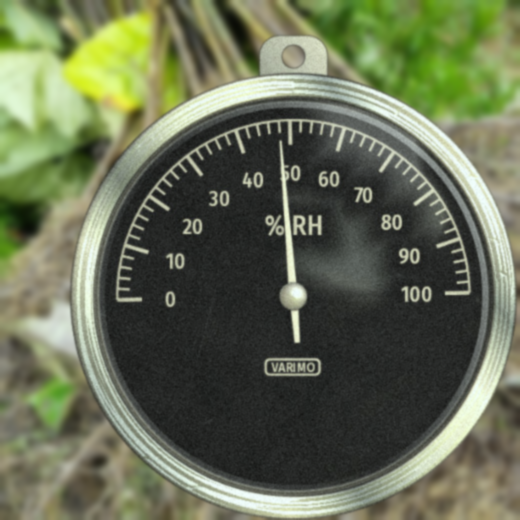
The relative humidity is 48 %
